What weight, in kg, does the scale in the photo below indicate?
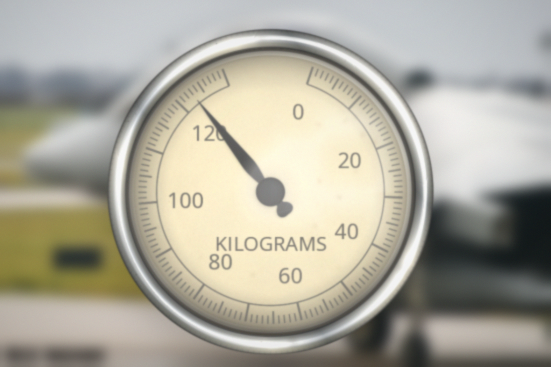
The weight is 123 kg
